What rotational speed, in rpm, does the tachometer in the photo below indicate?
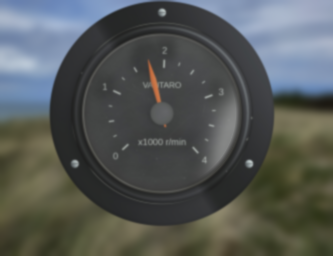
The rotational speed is 1750 rpm
